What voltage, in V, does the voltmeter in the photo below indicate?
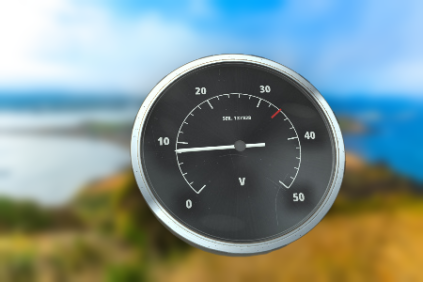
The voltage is 8 V
